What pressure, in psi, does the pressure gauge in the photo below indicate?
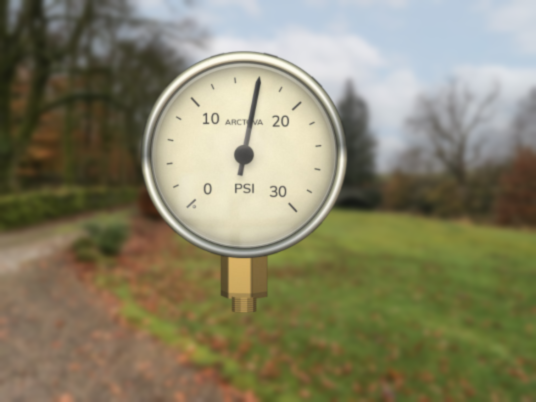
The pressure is 16 psi
